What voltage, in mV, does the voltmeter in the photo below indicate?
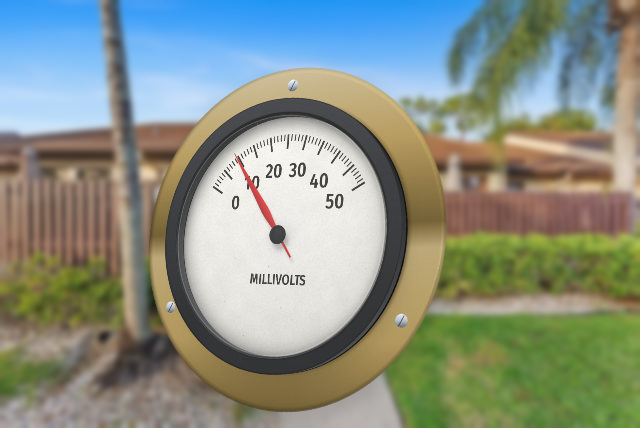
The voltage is 10 mV
